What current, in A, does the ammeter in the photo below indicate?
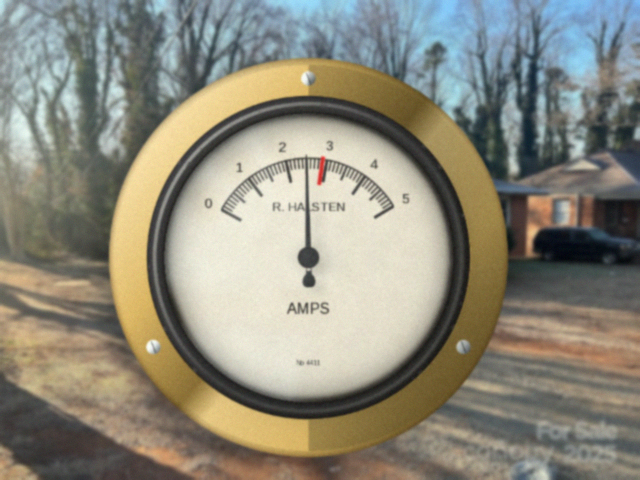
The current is 2.5 A
